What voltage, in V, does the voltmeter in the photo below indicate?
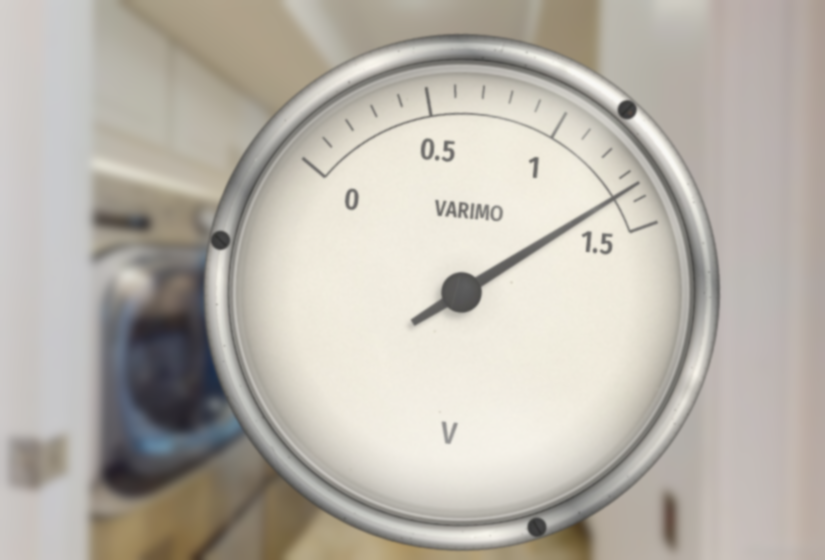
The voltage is 1.35 V
